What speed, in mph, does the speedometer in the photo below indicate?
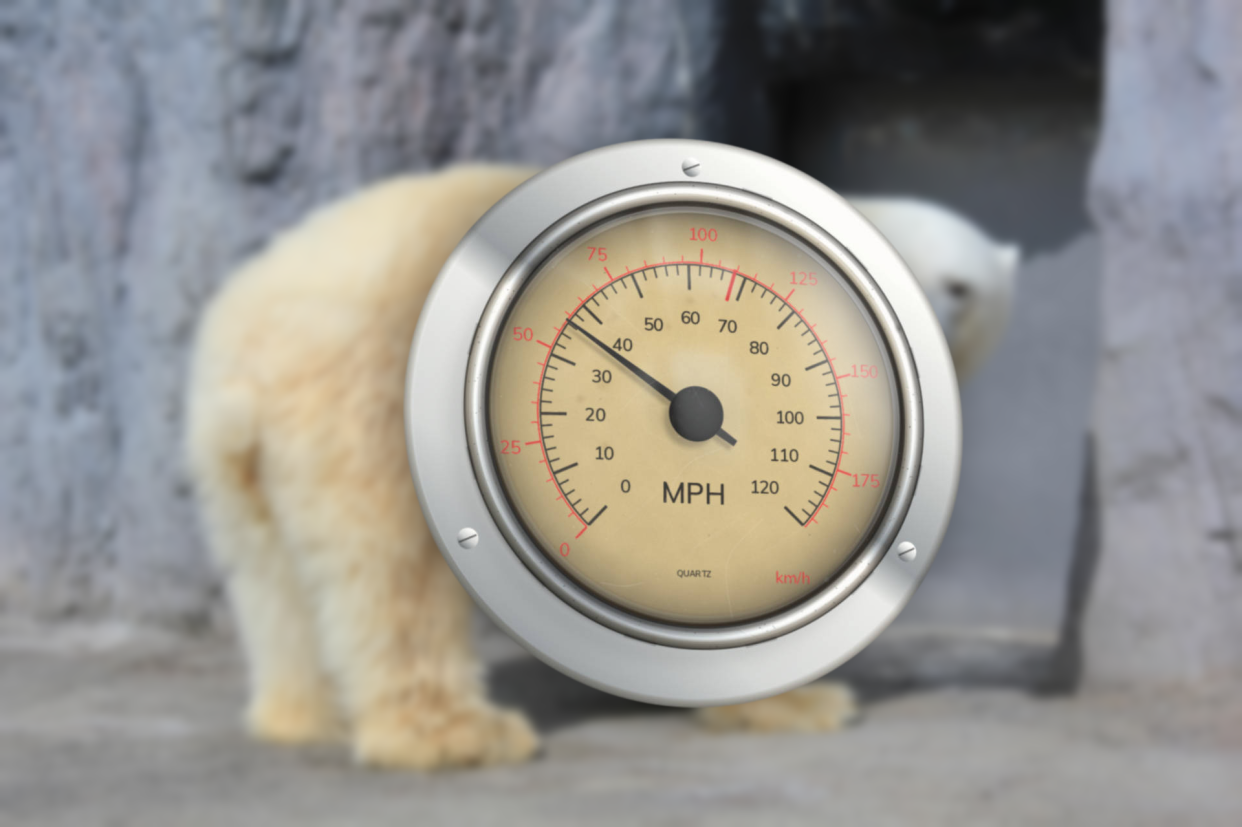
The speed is 36 mph
